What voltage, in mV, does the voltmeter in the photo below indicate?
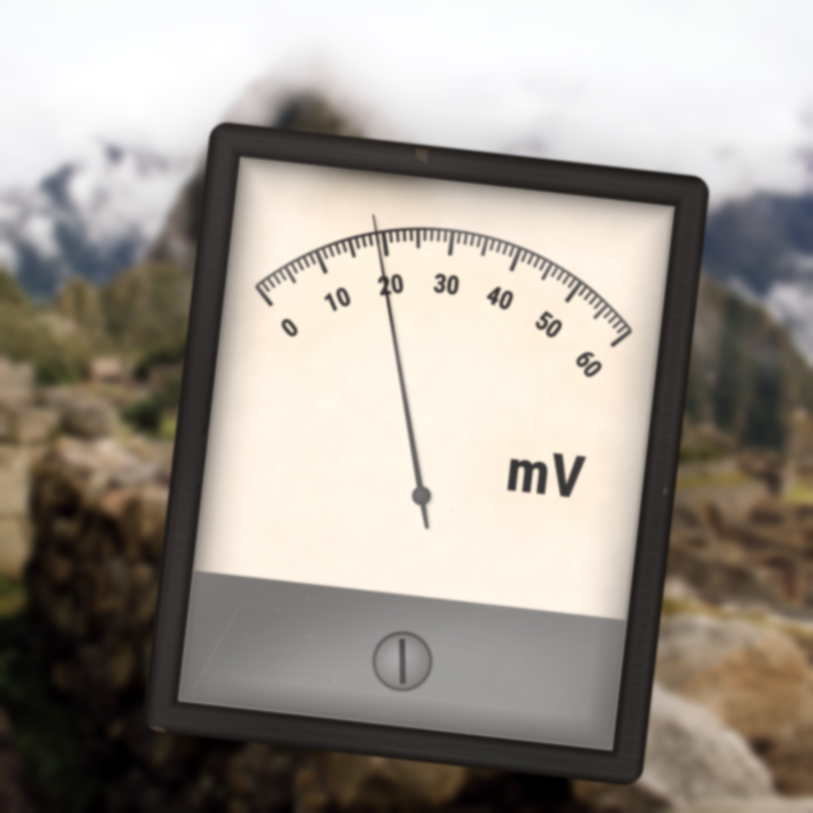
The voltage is 19 mV
